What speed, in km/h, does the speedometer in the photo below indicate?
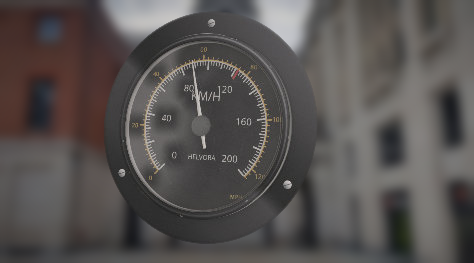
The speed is 90 km/h
